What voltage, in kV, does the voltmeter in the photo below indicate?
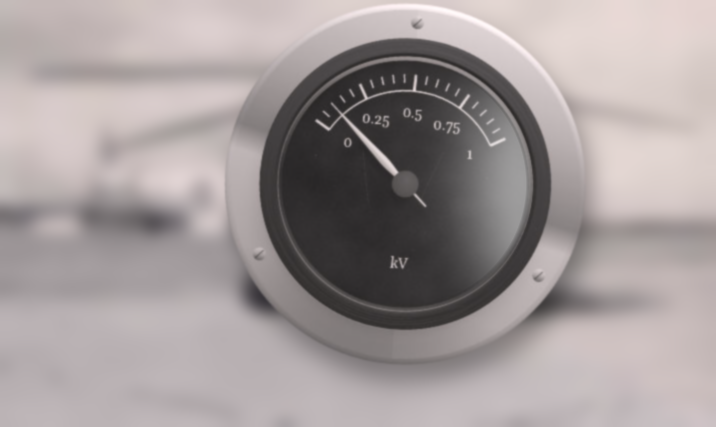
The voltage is 0.1 kV
